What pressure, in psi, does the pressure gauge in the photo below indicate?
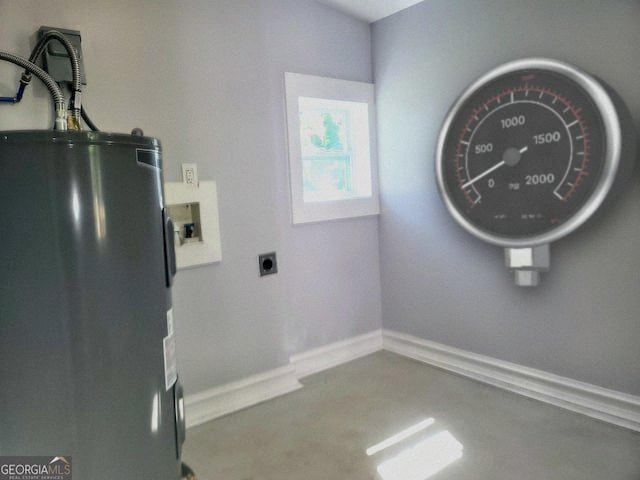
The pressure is 150 psi
